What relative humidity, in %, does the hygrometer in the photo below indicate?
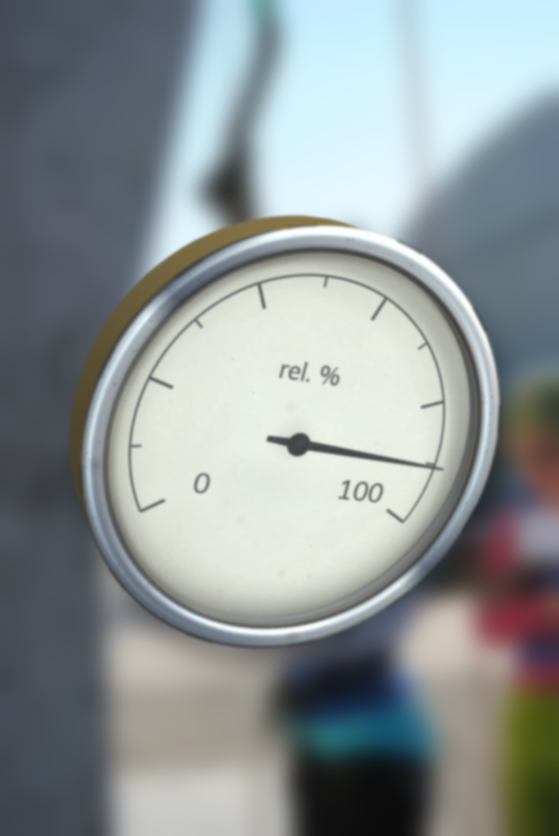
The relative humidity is 90 %
